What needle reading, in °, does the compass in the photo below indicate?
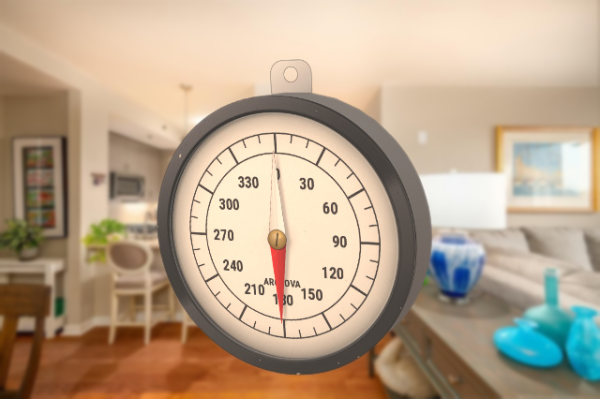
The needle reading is 180 °
